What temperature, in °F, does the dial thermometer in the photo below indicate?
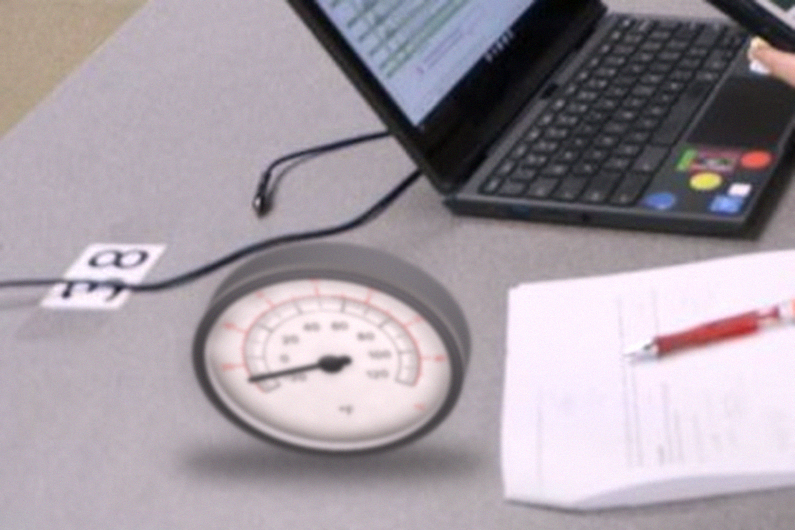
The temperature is -10 °F
